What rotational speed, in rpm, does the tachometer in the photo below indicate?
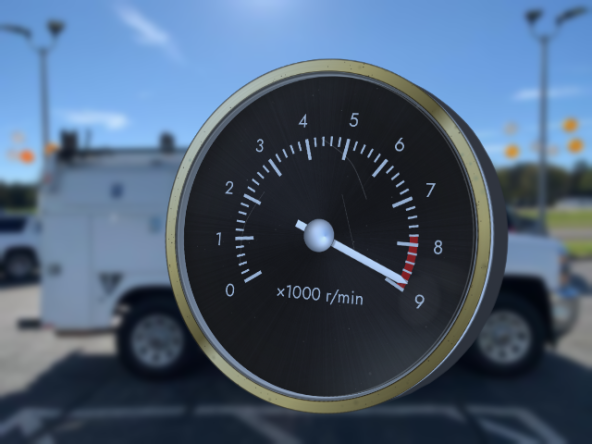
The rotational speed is 8800 rpm
